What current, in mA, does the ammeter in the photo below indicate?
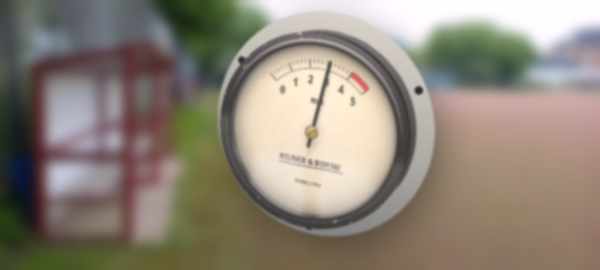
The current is 3 mA
